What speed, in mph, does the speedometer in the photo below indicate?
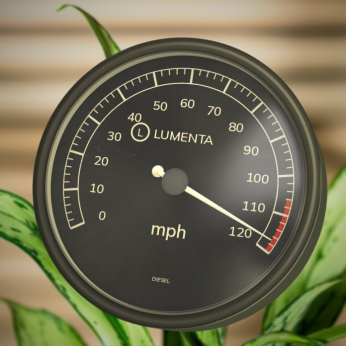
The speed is 117 mph
